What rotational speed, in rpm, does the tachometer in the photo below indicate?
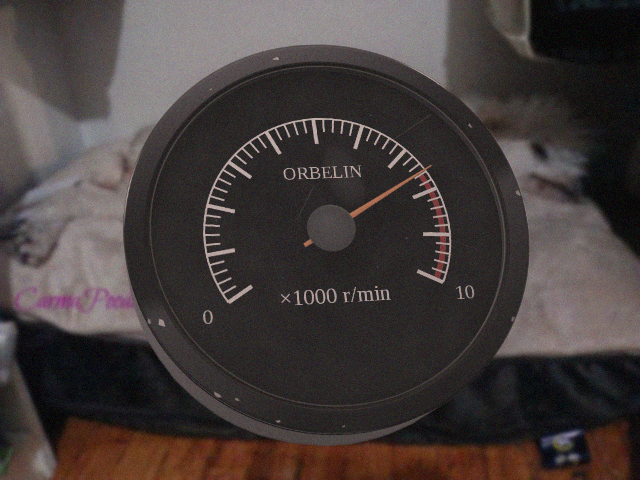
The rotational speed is 7600 rpm
